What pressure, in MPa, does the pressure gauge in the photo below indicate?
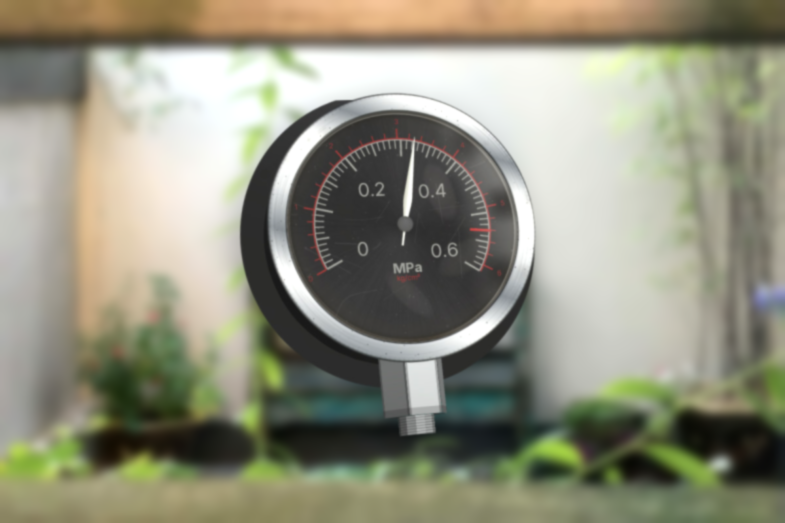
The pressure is 0.32 MPa
